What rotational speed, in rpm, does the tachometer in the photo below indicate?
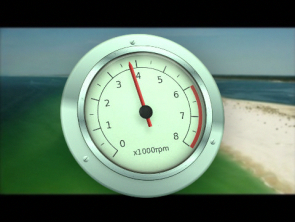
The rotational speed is 3750 rpm
